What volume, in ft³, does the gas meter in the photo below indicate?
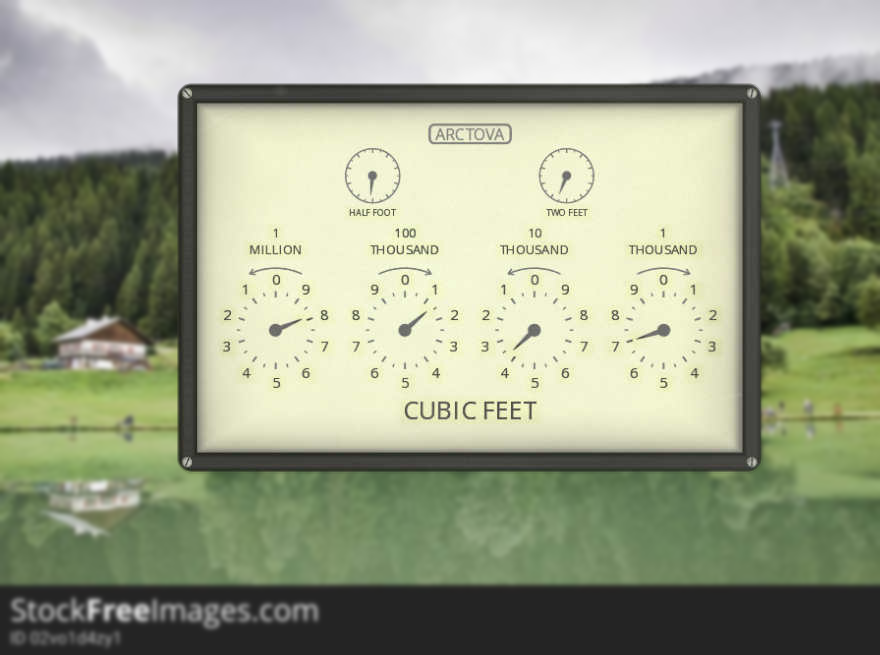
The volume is 813700 ft³
